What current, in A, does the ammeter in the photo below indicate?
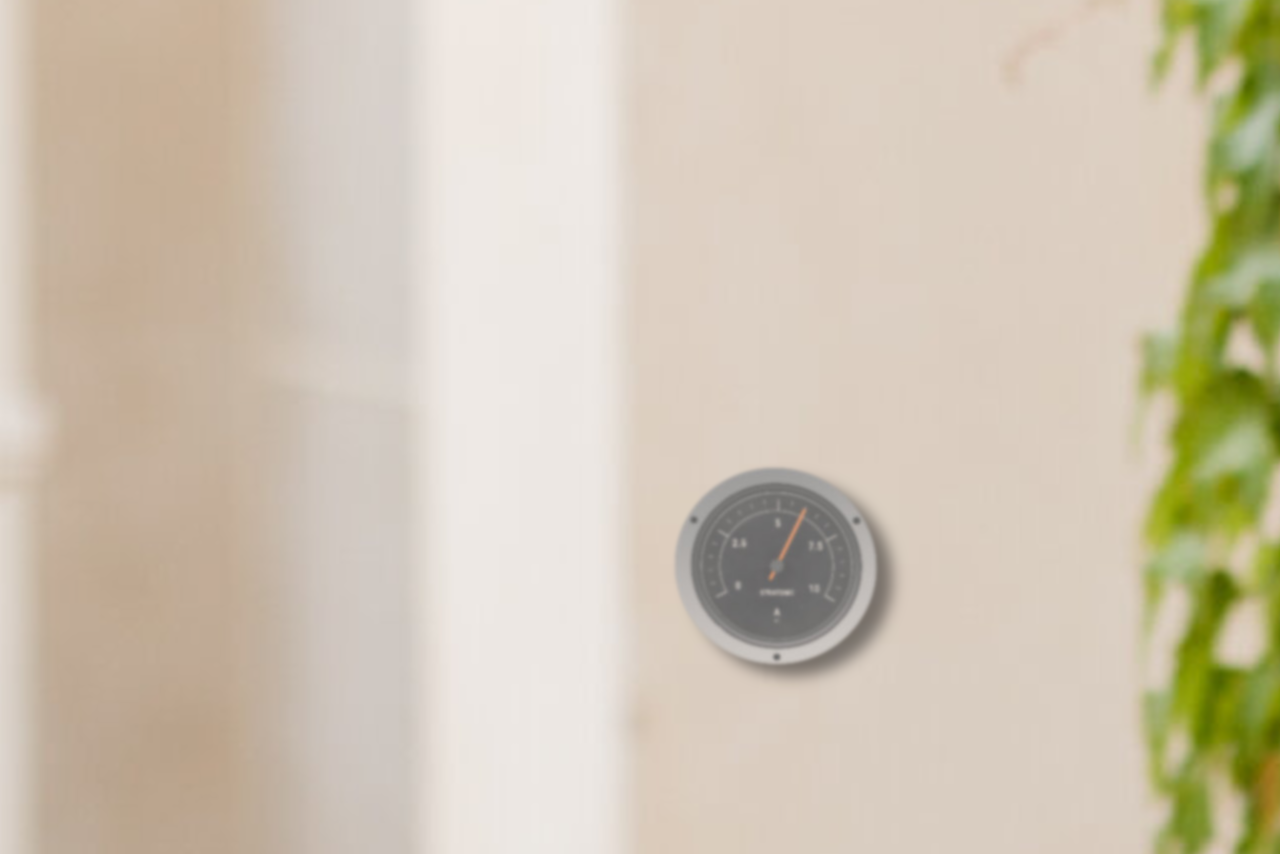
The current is 6 A
